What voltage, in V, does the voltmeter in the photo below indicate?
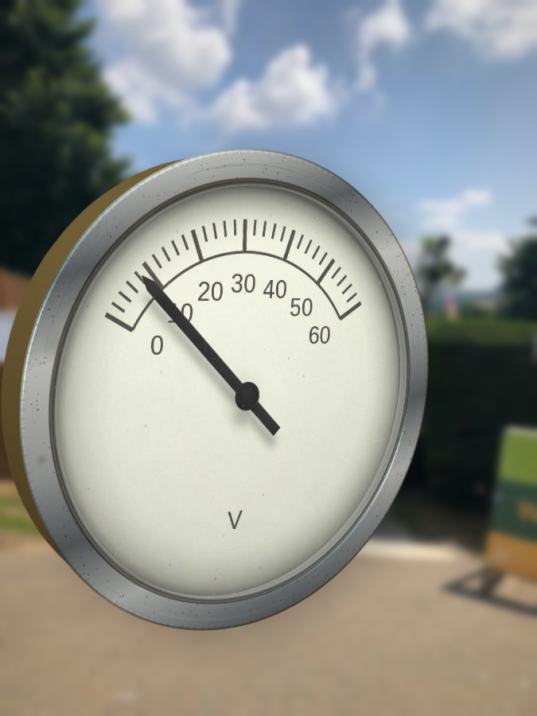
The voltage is 8 V
